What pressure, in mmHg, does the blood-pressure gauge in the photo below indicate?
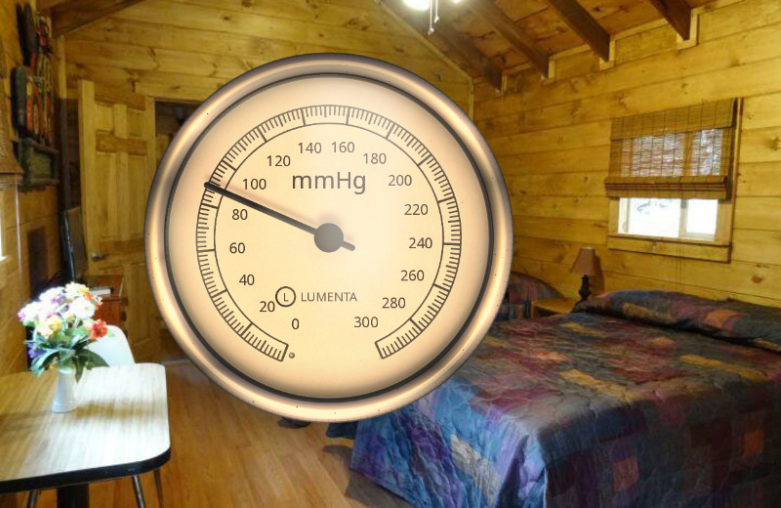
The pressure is 88 mmHg
